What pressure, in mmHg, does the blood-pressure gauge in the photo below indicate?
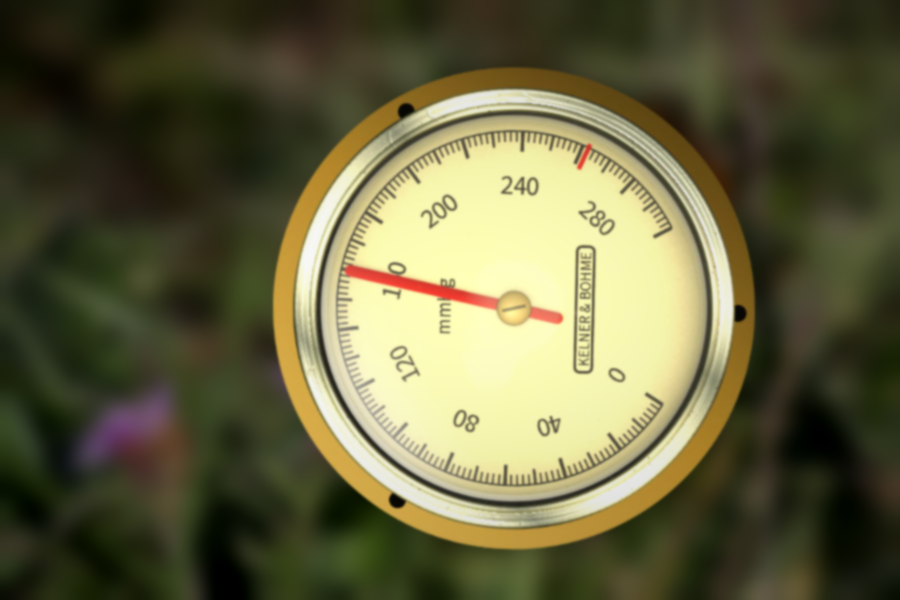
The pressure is 160 mmHg
